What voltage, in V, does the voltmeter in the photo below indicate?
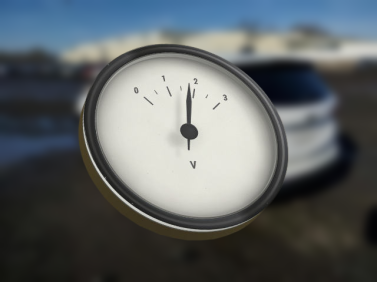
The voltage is 1.75 V
